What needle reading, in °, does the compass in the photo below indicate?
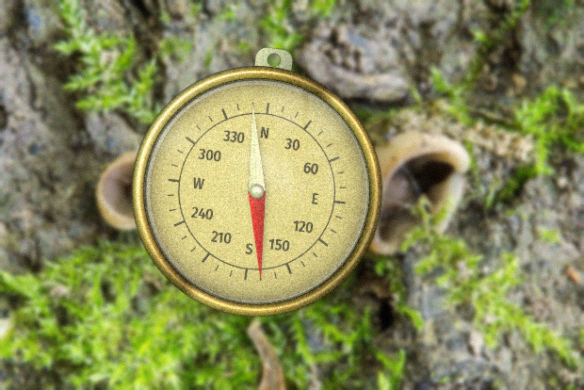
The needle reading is 170 °
